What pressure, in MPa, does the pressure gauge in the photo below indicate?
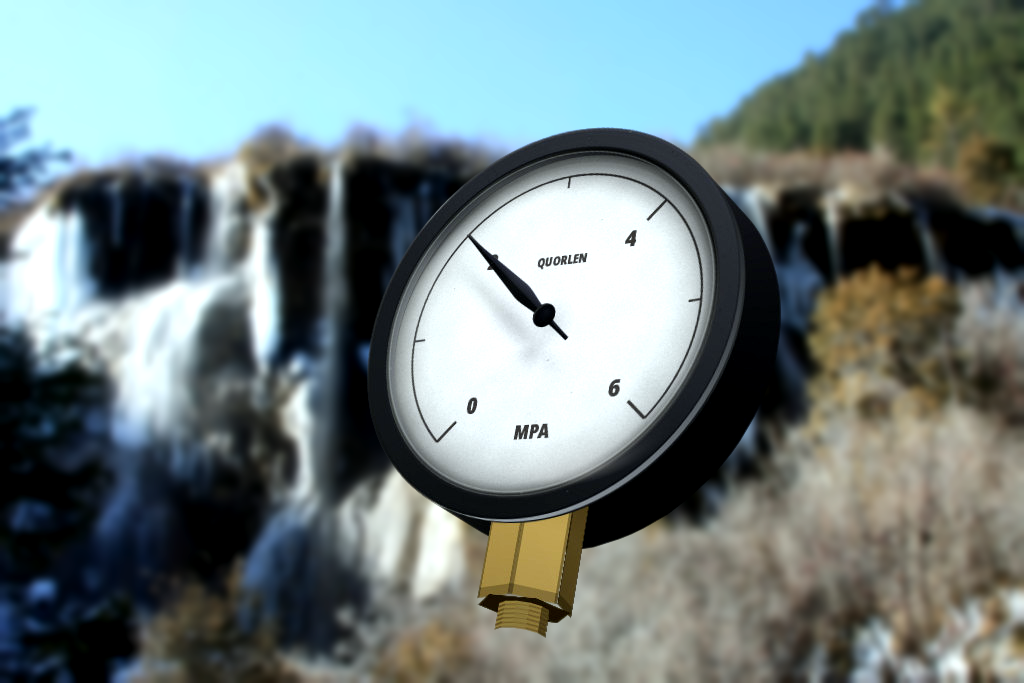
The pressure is 2 MPa
